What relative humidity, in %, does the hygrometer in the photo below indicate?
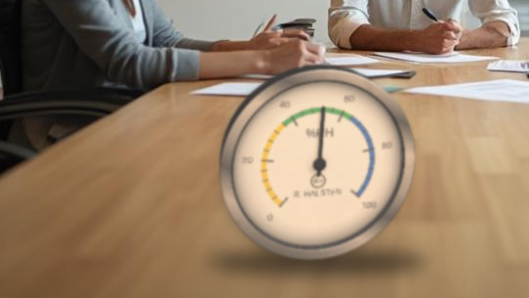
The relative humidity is 52 %
